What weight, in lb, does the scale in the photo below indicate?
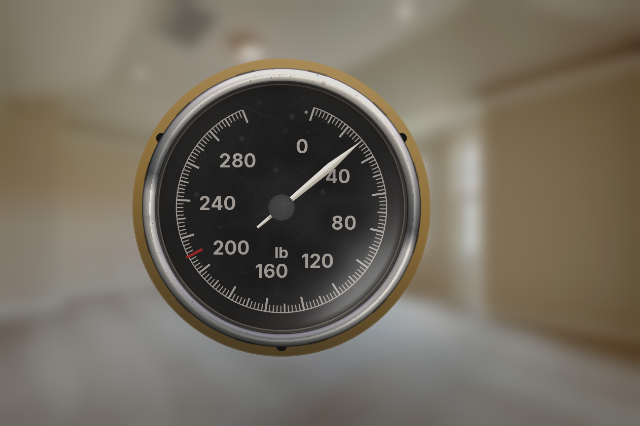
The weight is 30 lb
